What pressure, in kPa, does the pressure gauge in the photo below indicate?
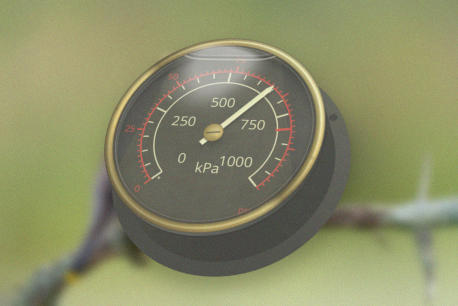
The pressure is 650 kPa
